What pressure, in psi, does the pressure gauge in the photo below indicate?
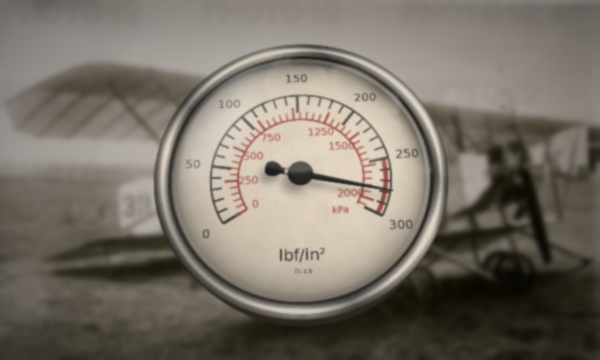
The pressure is 280 psi
